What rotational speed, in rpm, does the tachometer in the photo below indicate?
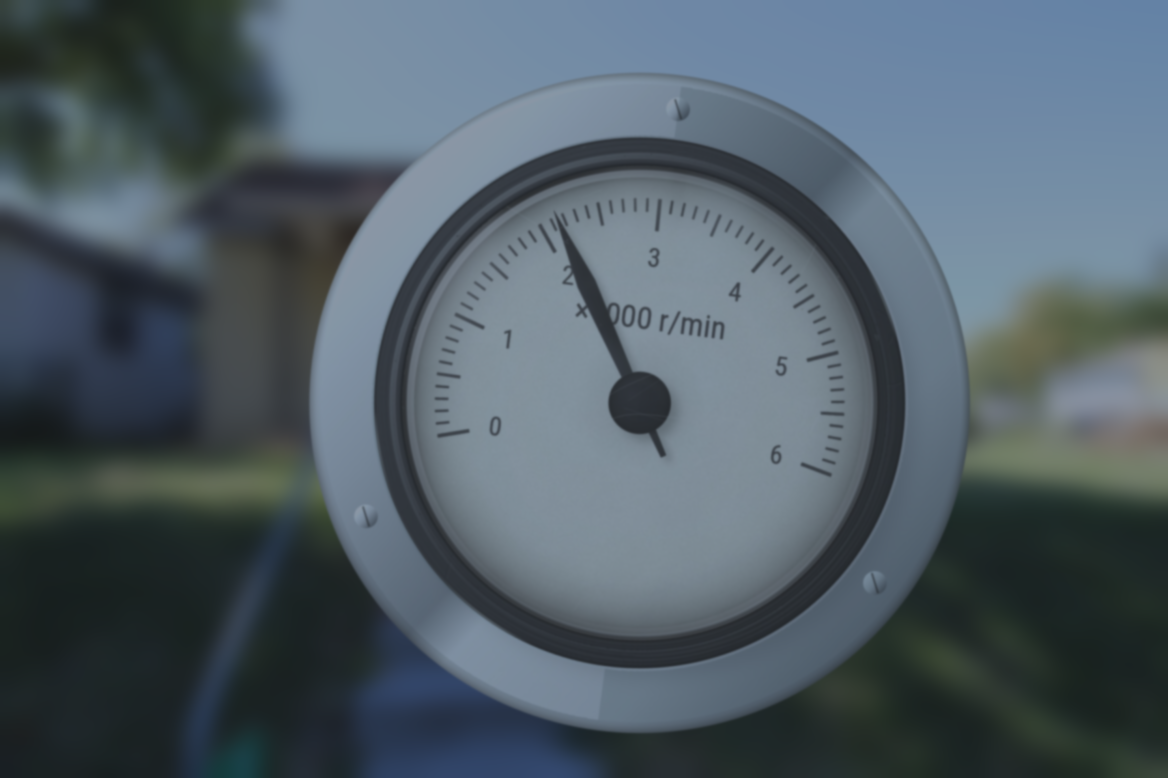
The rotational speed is 2150 rpm
